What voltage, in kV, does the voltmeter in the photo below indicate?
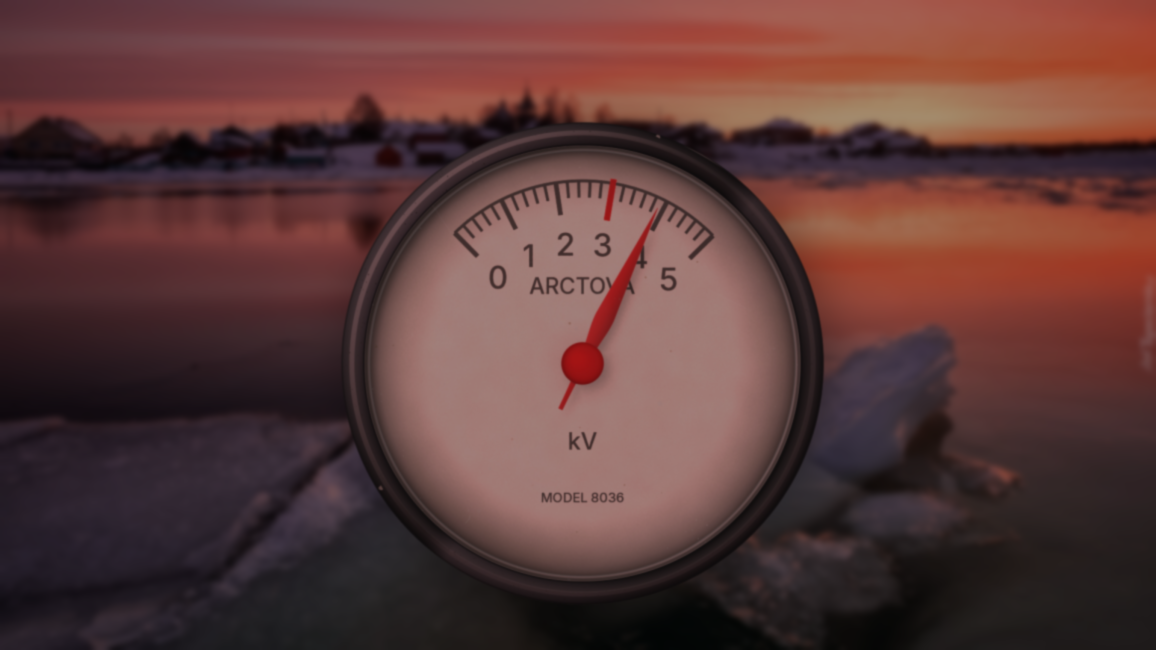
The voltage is 3.9 kV
